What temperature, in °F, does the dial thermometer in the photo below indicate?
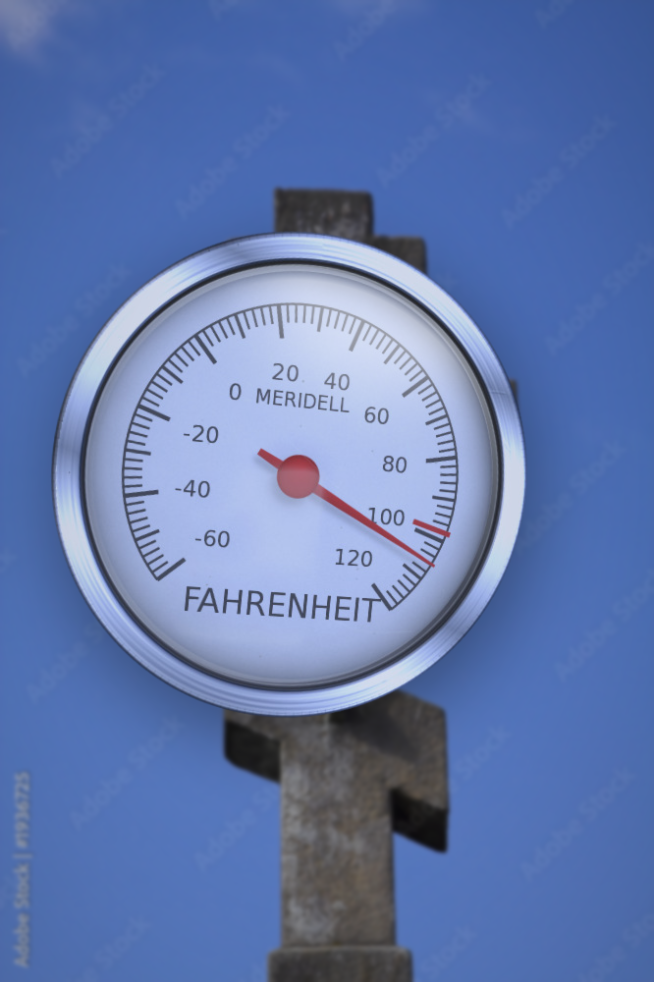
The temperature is 106 °F
